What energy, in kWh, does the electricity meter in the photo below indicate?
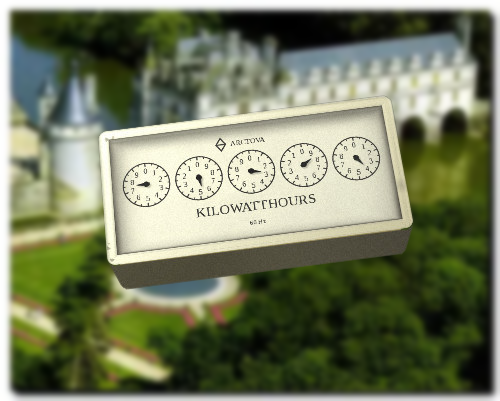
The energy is 75284 kWh
